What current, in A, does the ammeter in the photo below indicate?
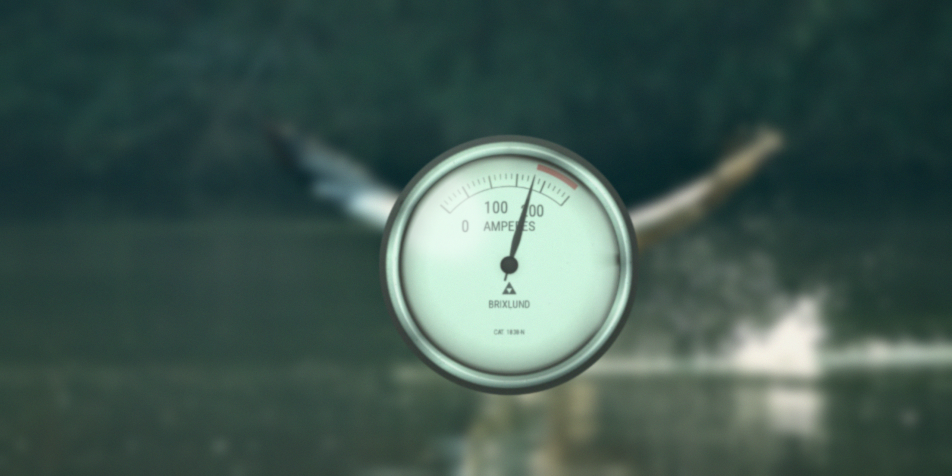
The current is 180 A
